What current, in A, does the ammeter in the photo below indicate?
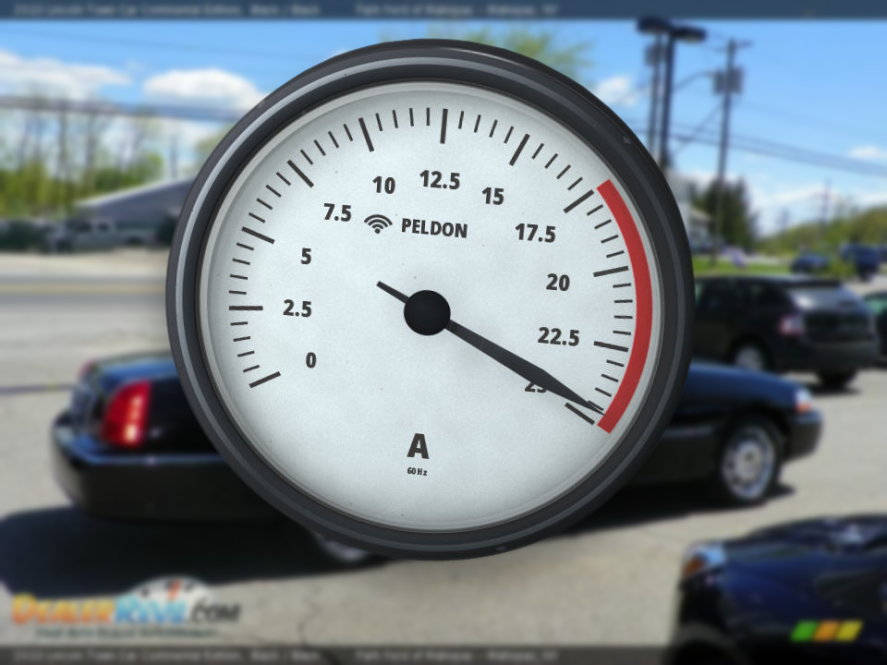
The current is 24.5 A
